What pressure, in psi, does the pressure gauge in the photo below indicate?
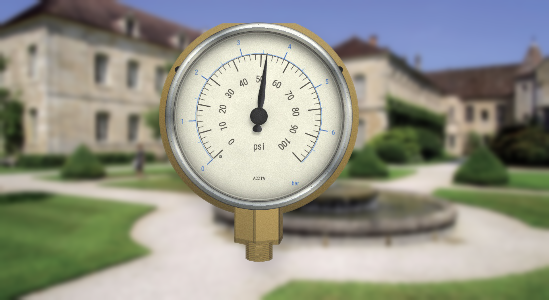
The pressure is 52 psi
